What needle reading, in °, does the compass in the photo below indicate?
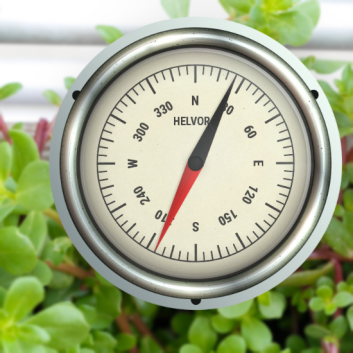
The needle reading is 205 °
